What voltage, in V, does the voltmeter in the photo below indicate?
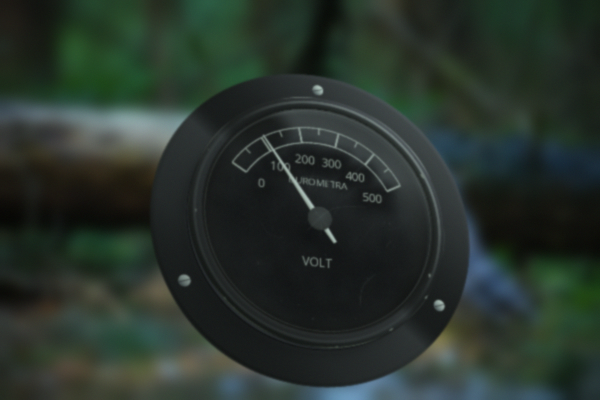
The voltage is 100 V
